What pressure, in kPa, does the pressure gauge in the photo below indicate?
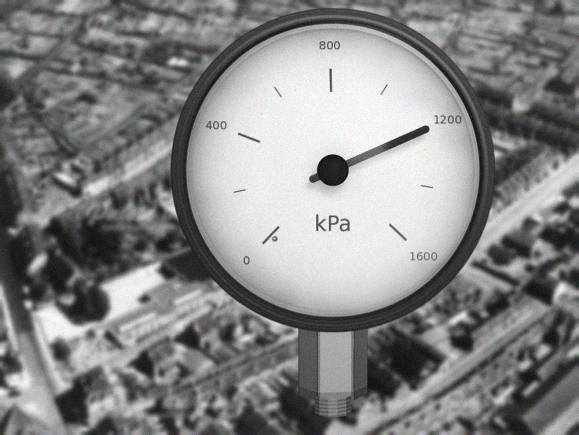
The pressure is 1200 kPa
